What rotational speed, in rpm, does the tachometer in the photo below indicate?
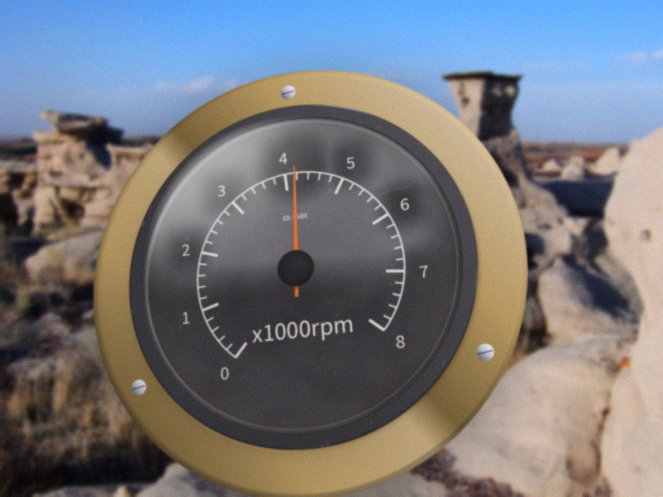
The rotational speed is 4200 rpm
